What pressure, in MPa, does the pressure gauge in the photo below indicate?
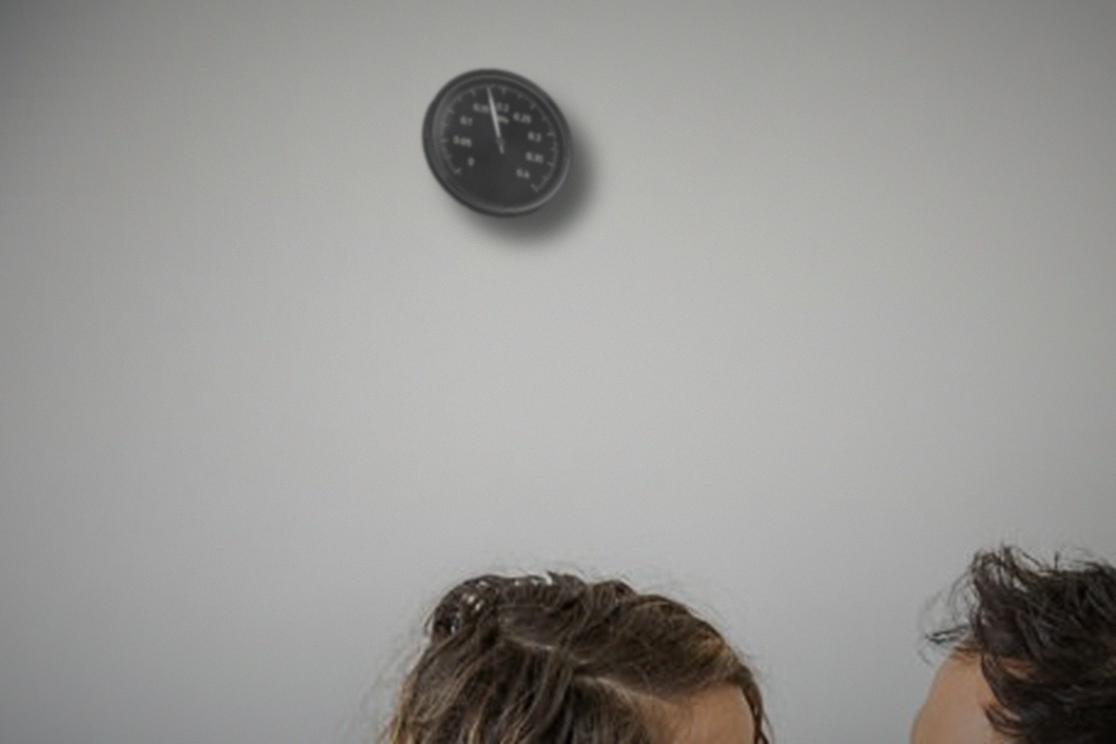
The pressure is 0.175 MPa
